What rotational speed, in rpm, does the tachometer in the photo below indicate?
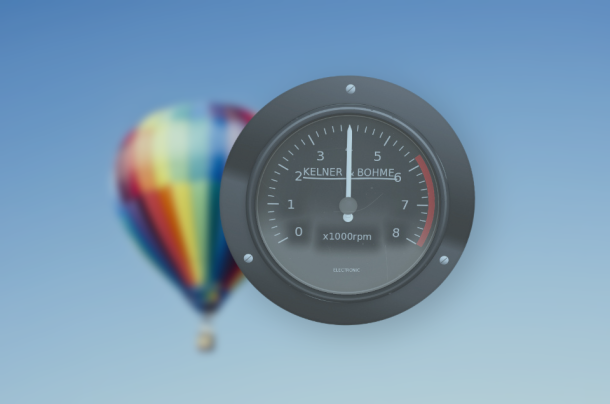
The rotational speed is 4000 rpm
